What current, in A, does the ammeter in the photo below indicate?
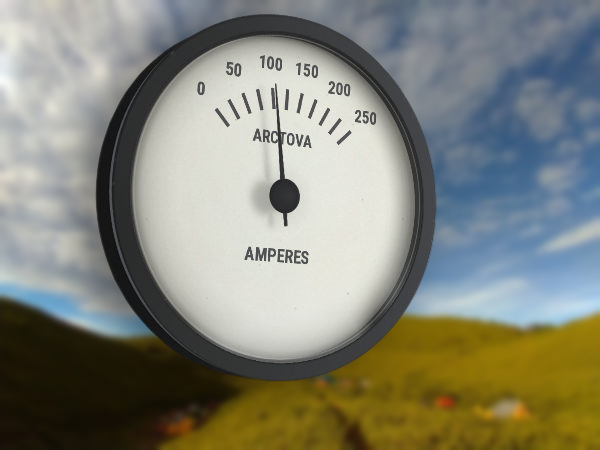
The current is 100 A
